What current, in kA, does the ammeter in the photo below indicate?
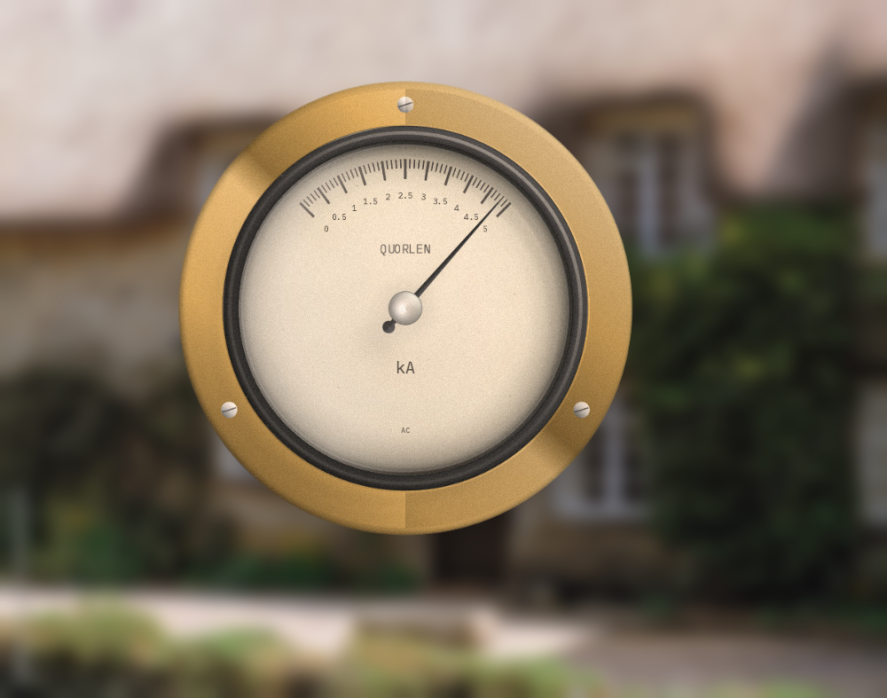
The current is 4.8 kA
